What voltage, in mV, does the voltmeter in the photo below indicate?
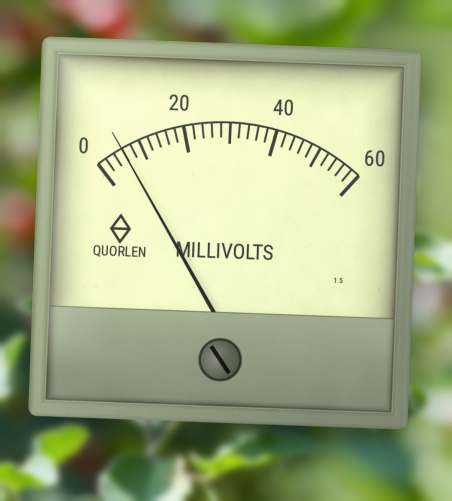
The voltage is 6 mV
